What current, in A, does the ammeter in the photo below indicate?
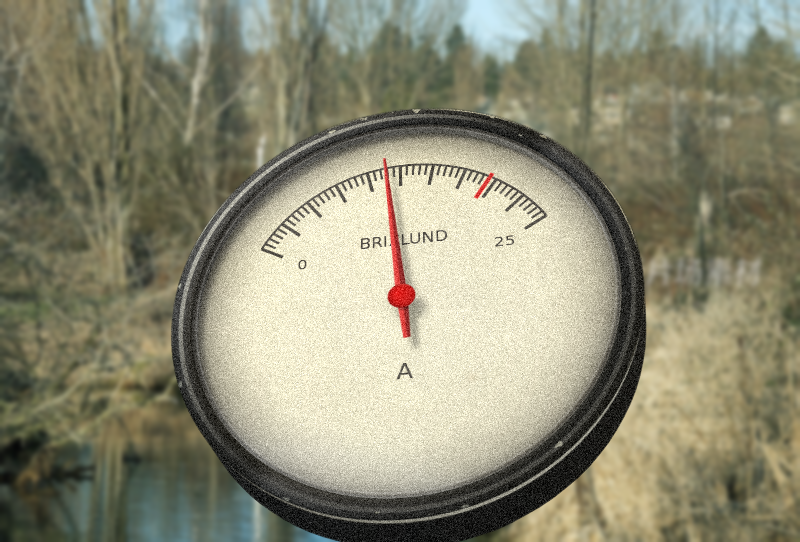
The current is 11.5 A
